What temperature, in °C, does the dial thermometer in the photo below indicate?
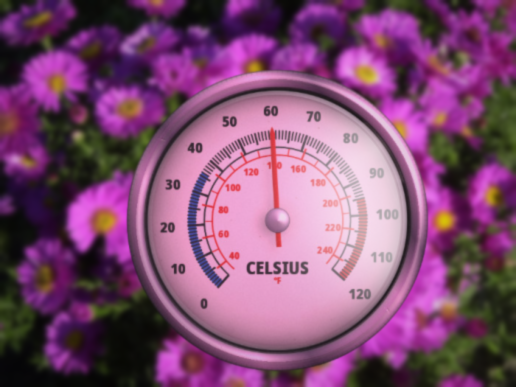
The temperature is 60 °C
